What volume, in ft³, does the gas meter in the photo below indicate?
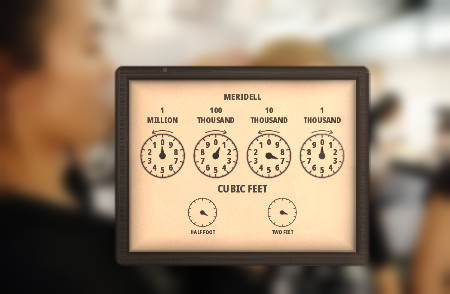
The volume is 7000 ft³
